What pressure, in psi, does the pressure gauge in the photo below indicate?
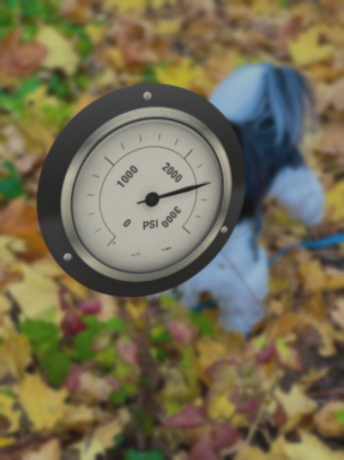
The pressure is 2400 psi
